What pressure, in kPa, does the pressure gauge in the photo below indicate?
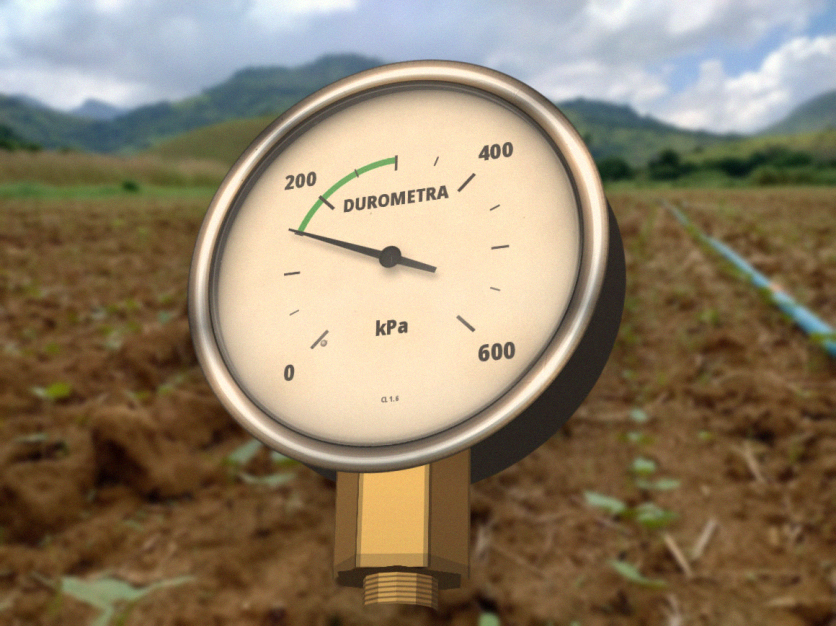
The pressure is 150 kPa
